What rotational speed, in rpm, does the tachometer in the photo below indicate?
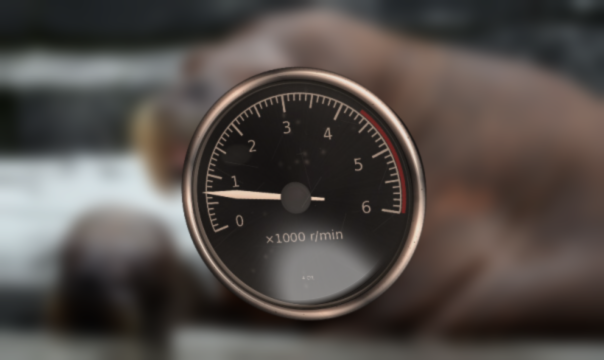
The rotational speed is 700 rpm
